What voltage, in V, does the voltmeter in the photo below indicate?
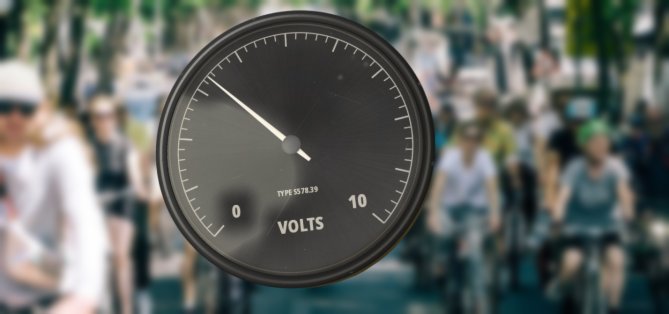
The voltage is 3.3 V
